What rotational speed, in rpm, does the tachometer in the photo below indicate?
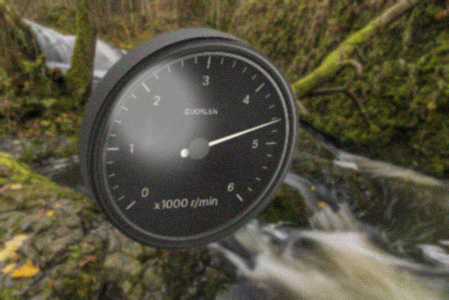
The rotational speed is 4600 rpm
